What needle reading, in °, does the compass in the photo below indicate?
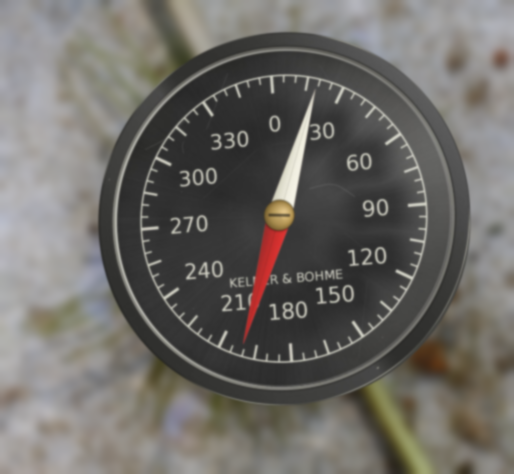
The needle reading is 200 °
